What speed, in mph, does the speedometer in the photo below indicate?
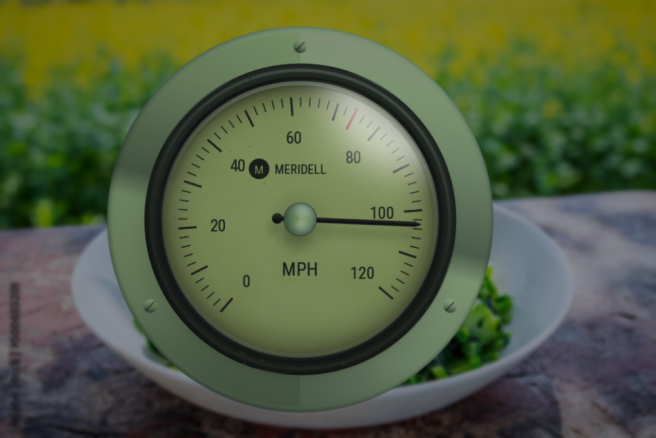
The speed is 103 mph
